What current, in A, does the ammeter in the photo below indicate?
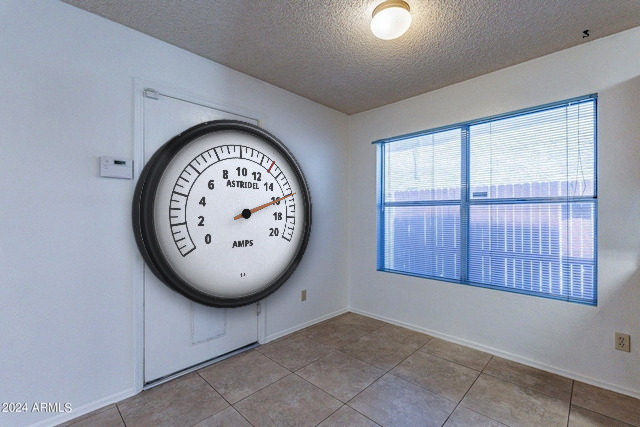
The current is 16 A
